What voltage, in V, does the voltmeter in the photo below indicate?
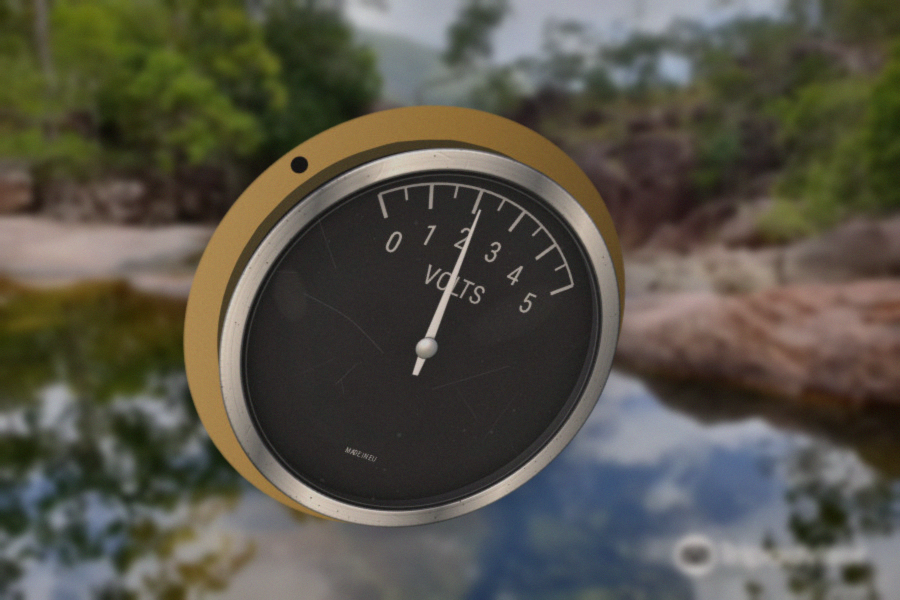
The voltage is 2 V
